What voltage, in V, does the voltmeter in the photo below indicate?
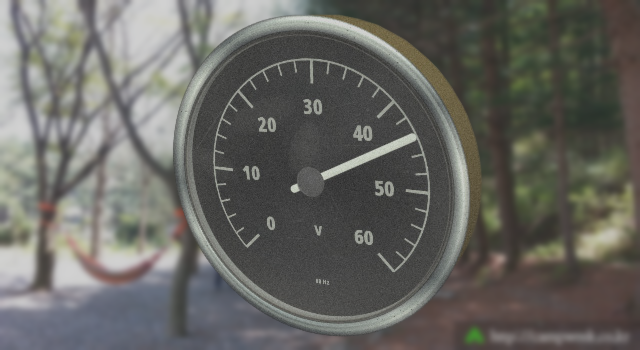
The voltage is 44 V
